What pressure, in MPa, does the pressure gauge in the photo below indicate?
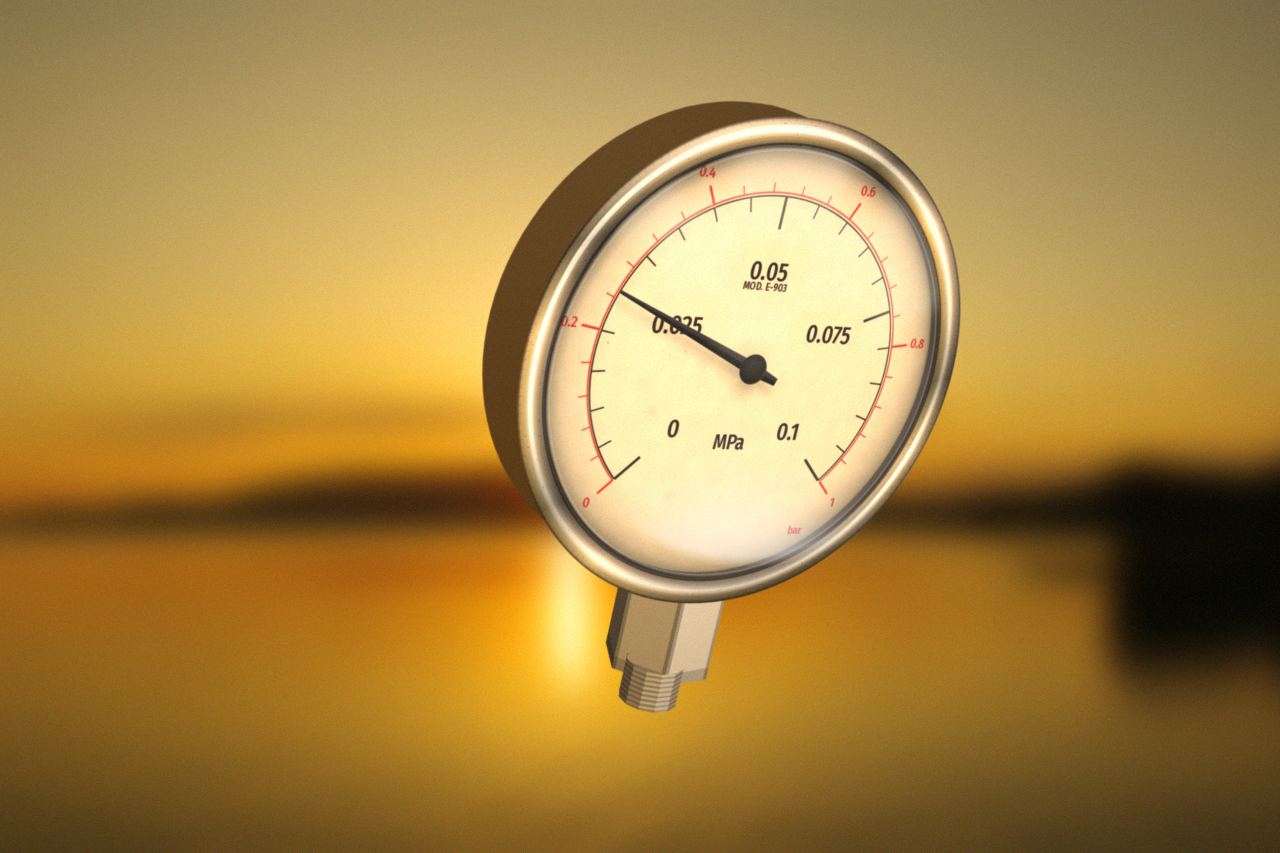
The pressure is 0.025 MPa
